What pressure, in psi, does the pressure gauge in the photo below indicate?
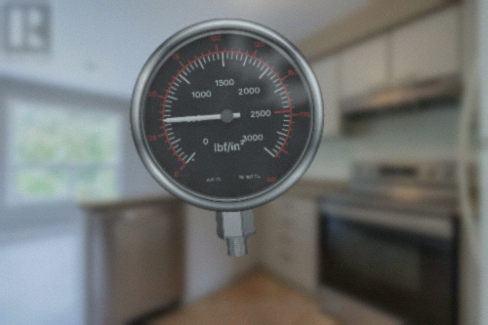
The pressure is 500 psi
